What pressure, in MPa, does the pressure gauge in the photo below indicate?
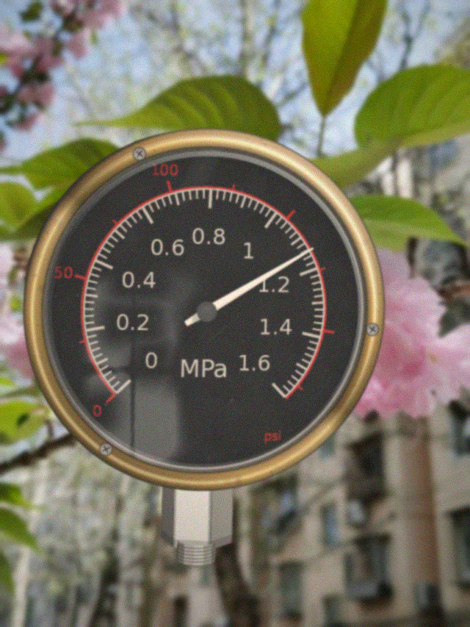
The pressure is 1.14 MPa
